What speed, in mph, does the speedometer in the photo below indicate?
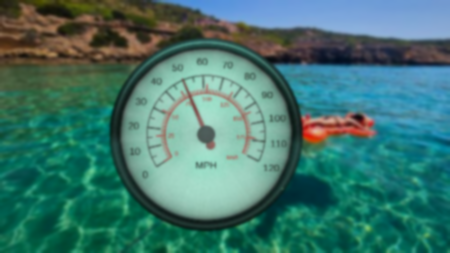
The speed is 50 mph
